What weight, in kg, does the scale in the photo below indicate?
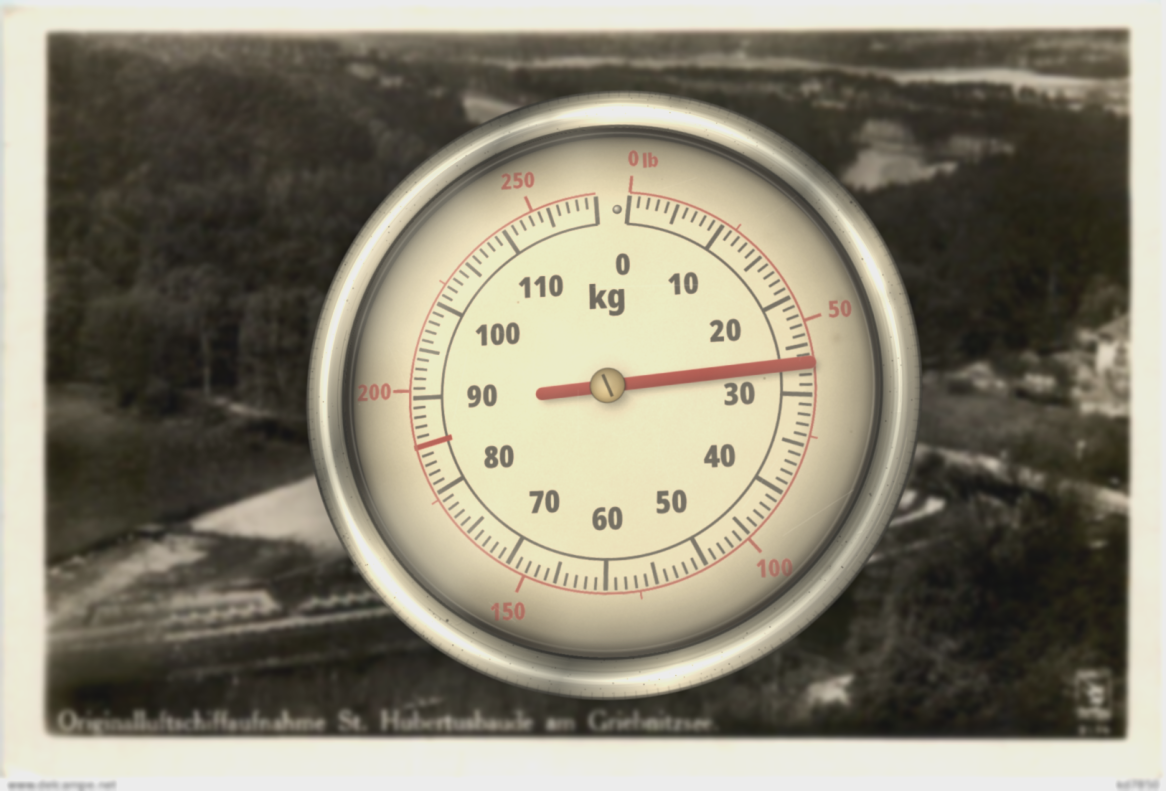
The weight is 27 kg
